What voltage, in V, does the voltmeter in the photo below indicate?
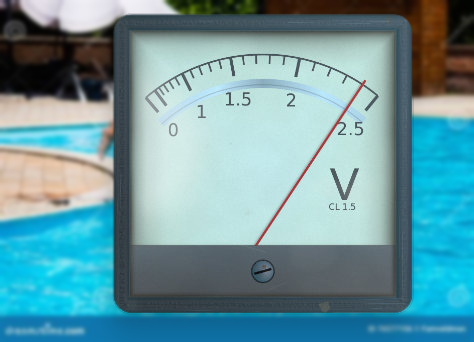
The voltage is 2.4 V
